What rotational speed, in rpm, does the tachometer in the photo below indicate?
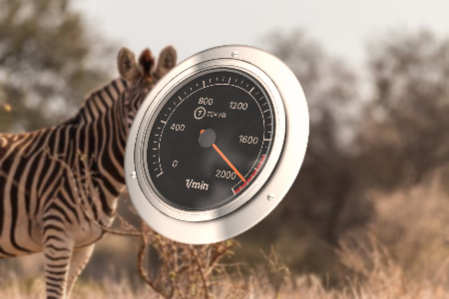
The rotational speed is 1900 rpm
